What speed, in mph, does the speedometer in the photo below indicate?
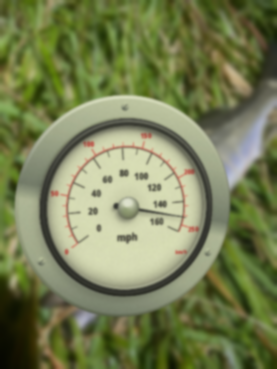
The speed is 150 mph
